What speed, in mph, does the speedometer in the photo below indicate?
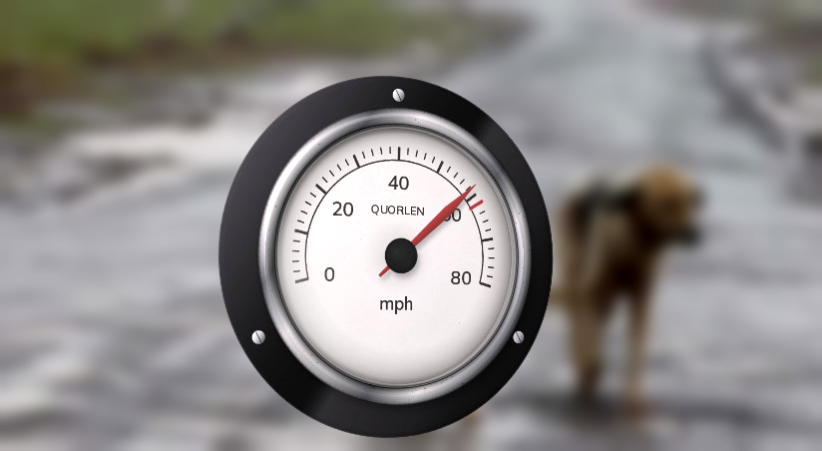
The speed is 58 mph
